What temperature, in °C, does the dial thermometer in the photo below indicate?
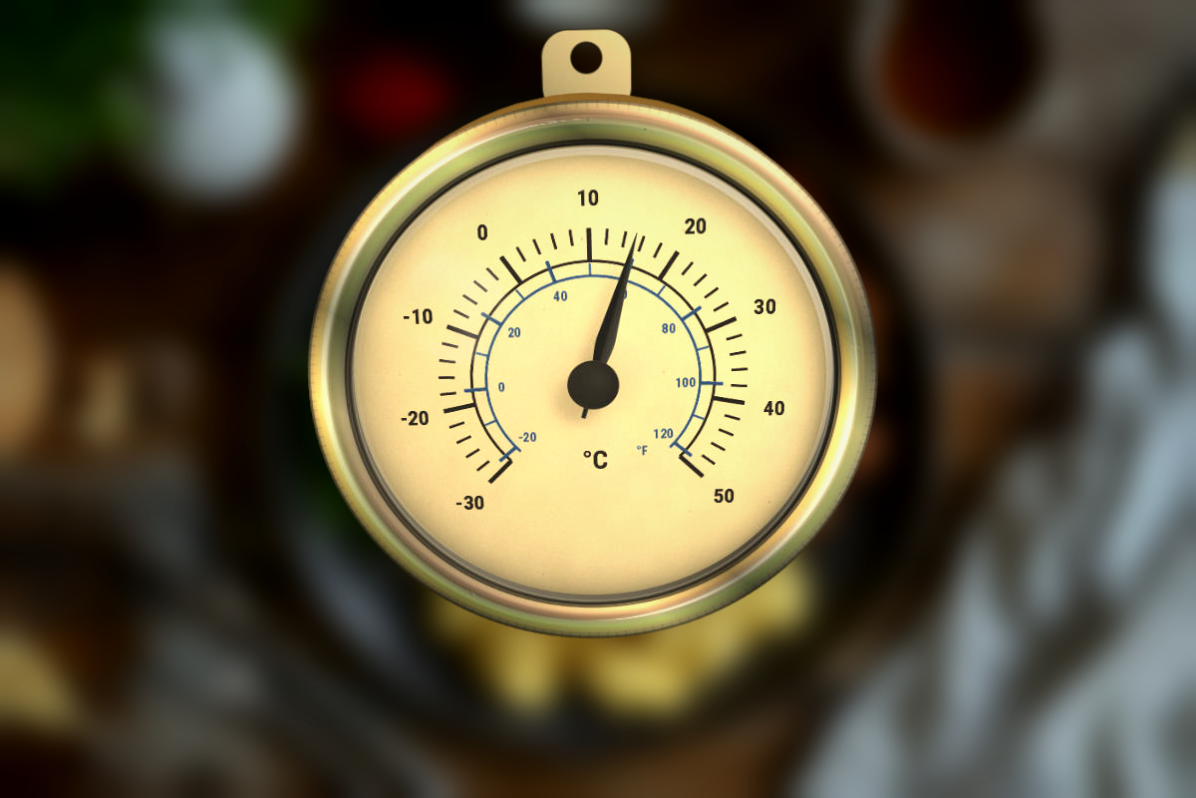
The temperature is 15 °C
